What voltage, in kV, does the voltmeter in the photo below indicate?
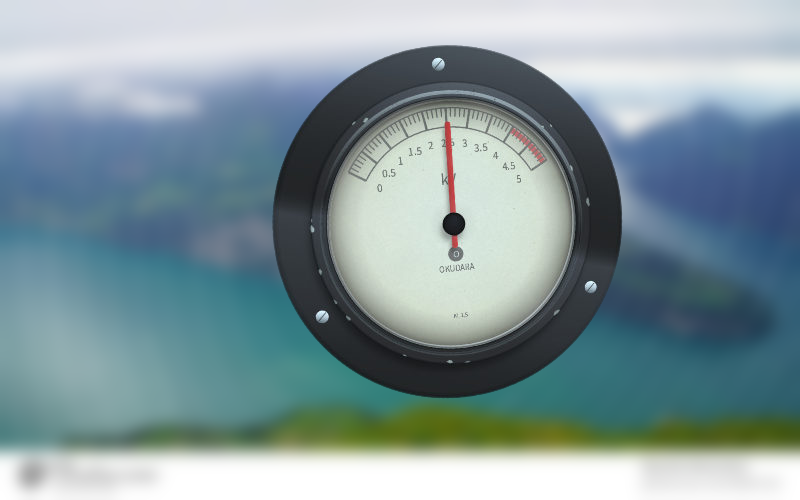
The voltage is 2.5 kV
